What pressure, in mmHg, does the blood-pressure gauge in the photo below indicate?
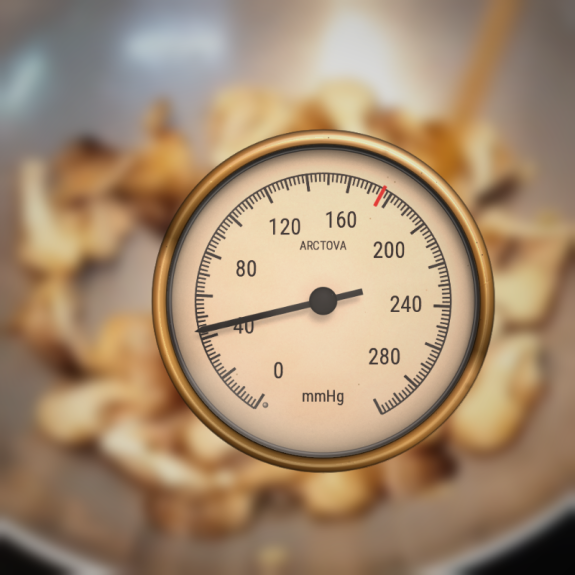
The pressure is 44 mmHg
